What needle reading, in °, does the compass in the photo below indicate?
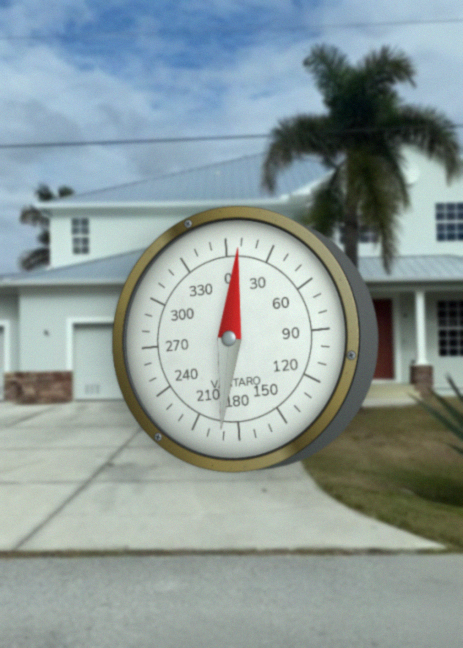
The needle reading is 10 °
